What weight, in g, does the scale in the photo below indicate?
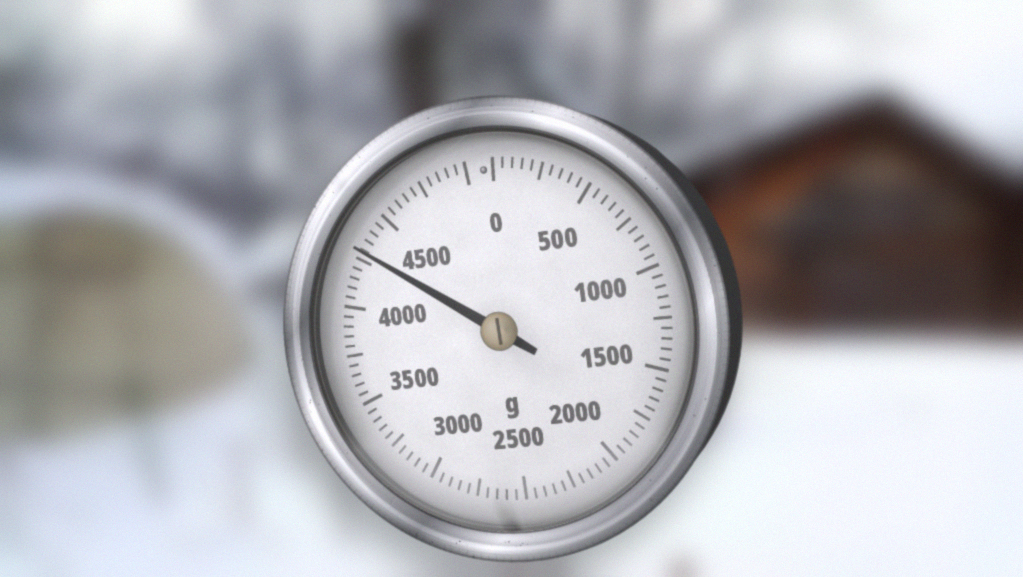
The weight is 4300 g
